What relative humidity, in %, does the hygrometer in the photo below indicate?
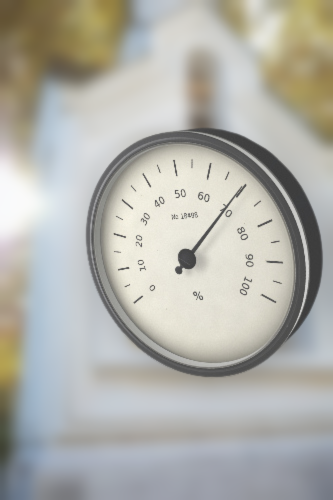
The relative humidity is 70 %
